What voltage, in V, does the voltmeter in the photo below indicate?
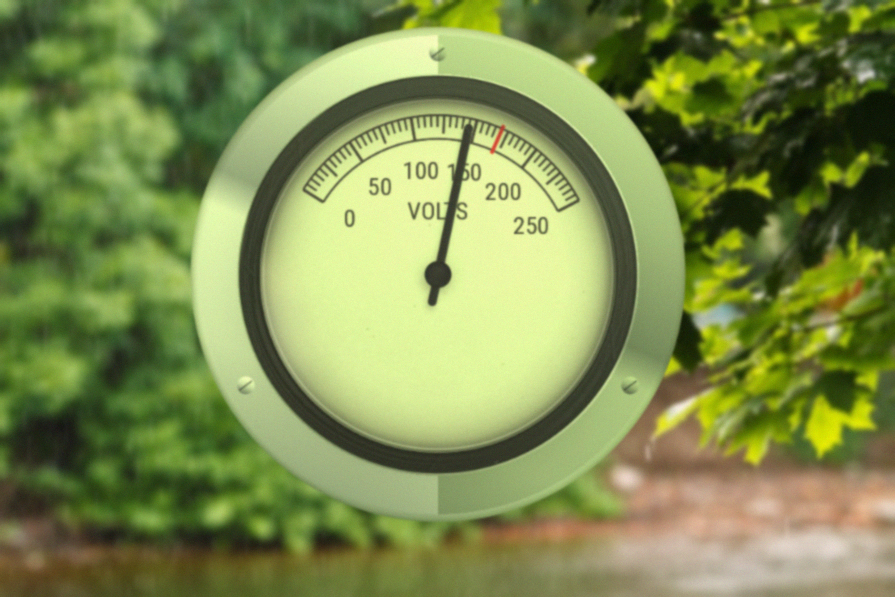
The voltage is 145 V
